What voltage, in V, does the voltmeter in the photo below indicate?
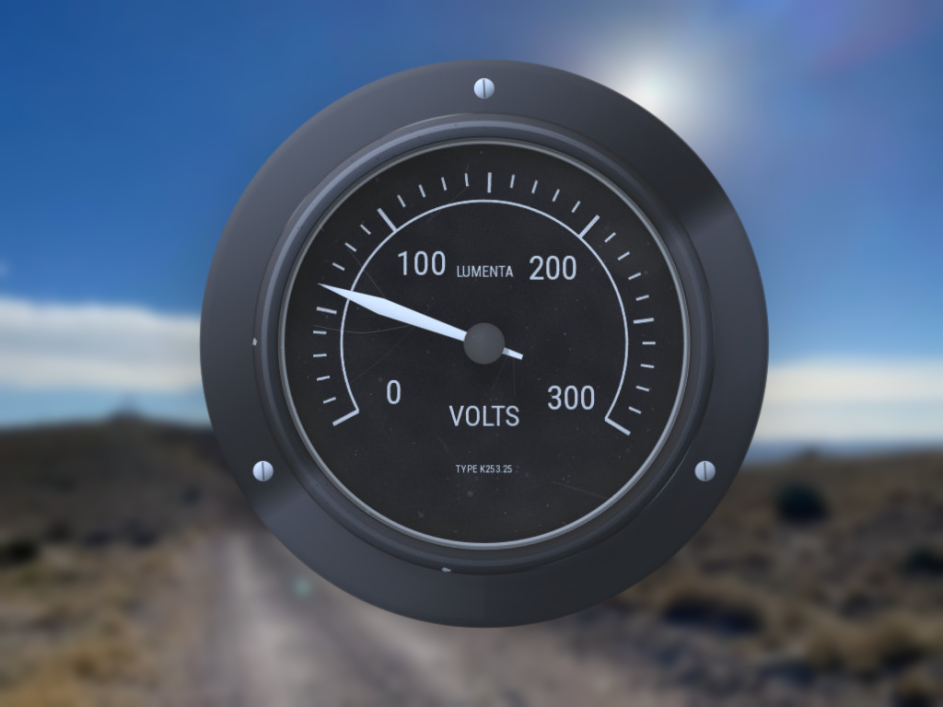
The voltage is 60 V
